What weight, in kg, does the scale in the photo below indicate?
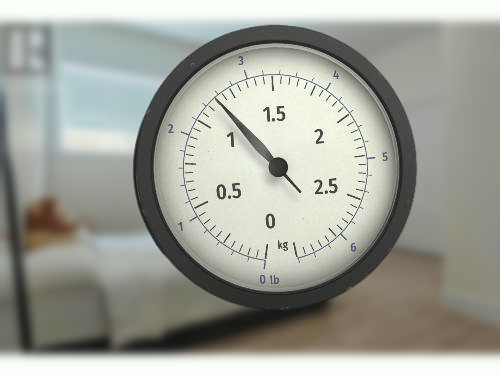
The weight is 1.15 kg
